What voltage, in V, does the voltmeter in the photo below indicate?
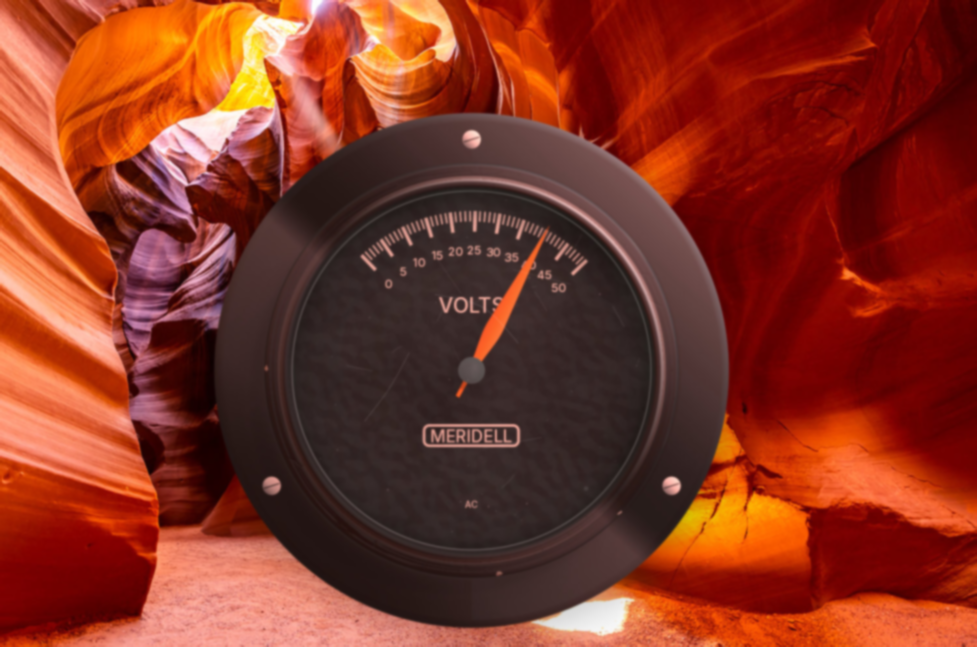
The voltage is 40 V
